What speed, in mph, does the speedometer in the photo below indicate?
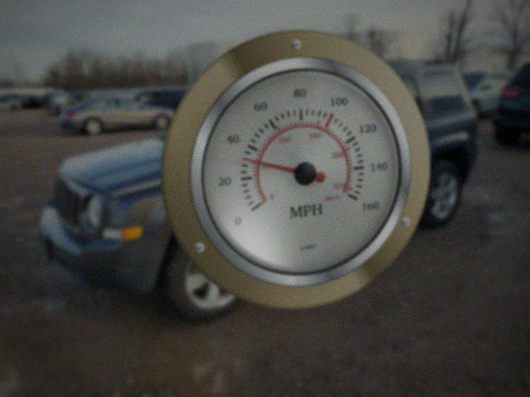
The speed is 32 mph
